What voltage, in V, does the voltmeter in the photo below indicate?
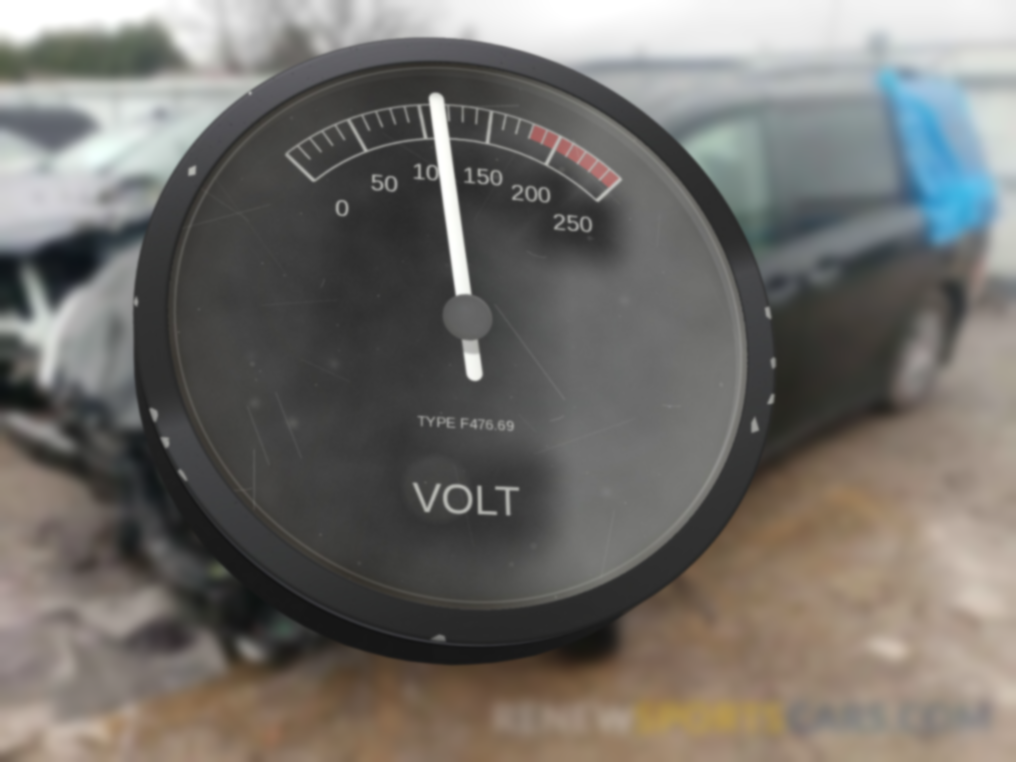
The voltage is 110 V
